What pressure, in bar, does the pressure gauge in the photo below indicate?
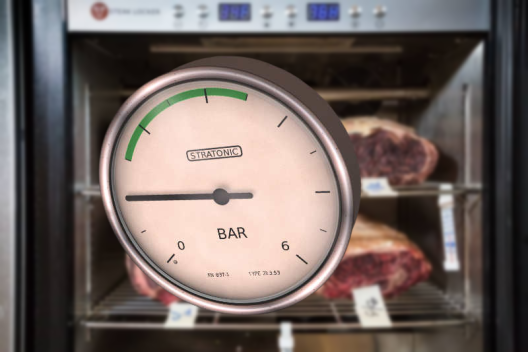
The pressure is 1 bar
